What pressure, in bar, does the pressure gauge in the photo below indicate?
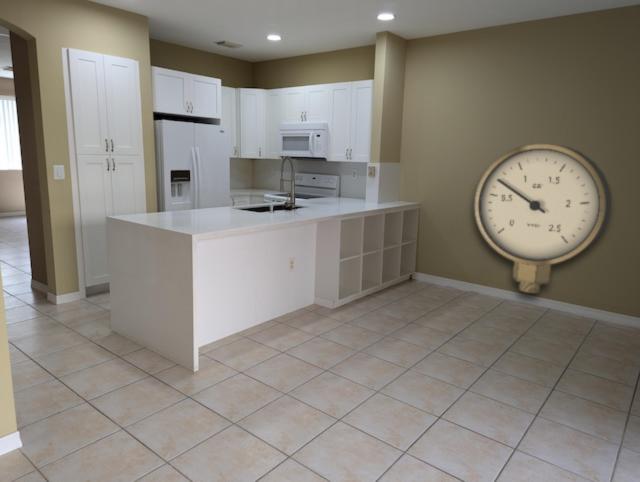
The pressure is 0.7 bar
